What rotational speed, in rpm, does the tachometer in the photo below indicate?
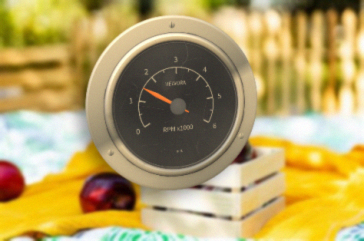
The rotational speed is 1500 rpm
